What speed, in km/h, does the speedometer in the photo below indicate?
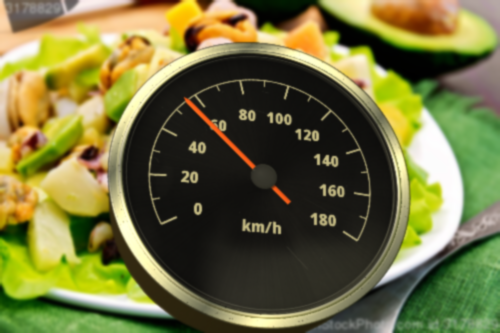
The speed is 55 km/h
